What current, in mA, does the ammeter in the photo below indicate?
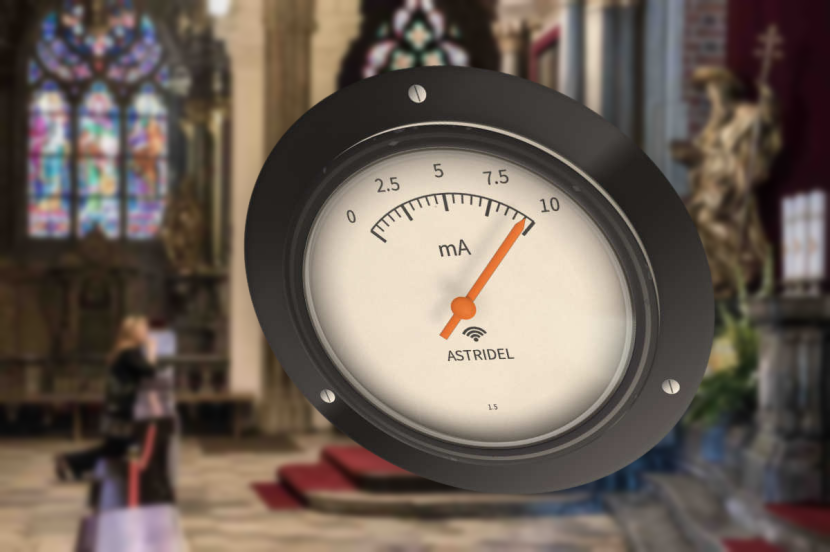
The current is 9.5 mA
